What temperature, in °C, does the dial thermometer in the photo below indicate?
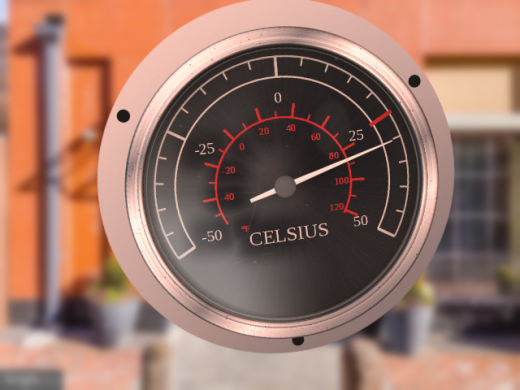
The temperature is 30 °C
